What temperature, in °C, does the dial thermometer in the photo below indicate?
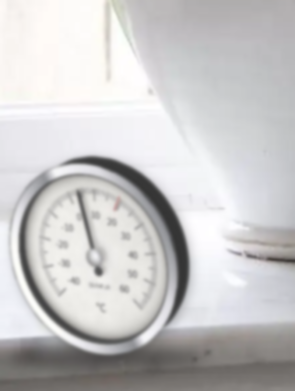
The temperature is 5 °C
